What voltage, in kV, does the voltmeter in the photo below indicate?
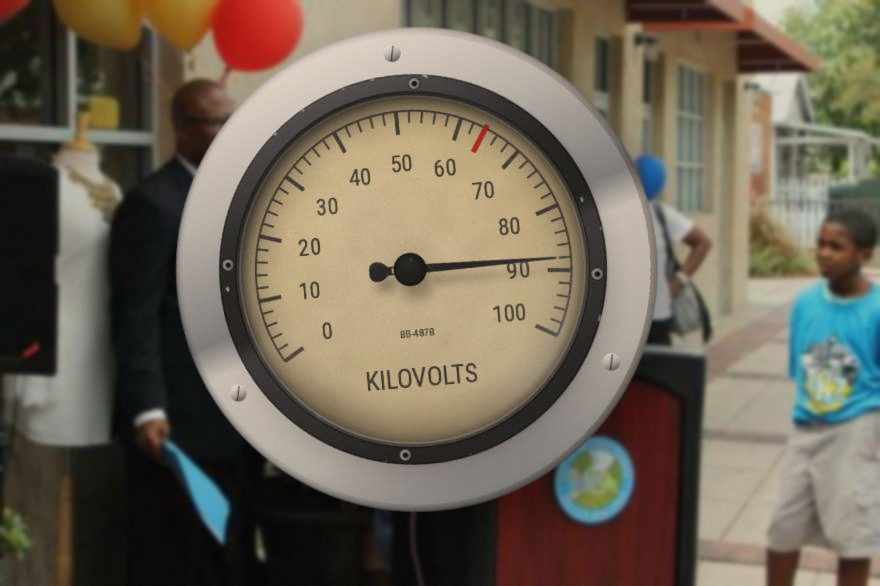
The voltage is 88 kV
